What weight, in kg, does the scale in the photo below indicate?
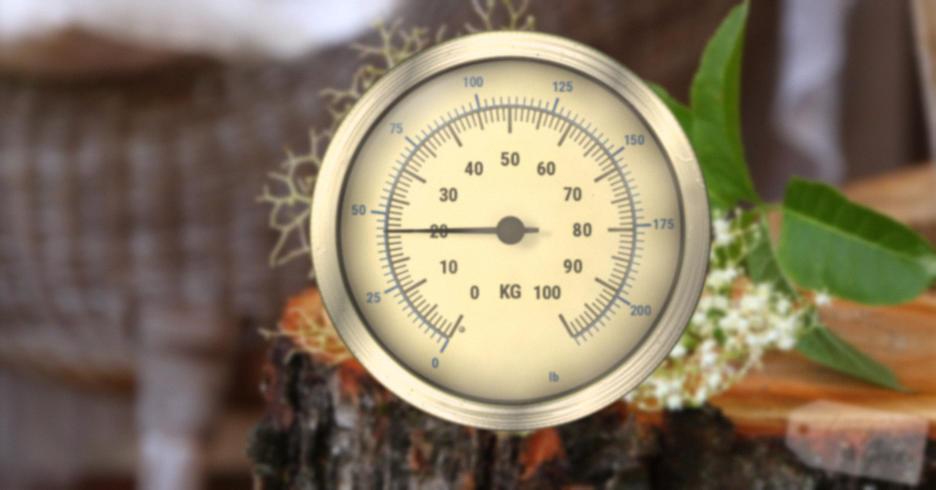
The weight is 20 kg
